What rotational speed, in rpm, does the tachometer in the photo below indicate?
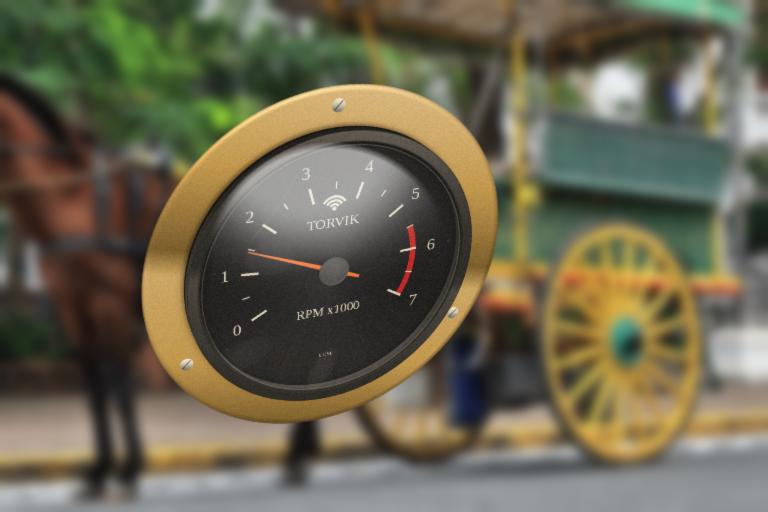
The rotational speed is 1500 rpm
